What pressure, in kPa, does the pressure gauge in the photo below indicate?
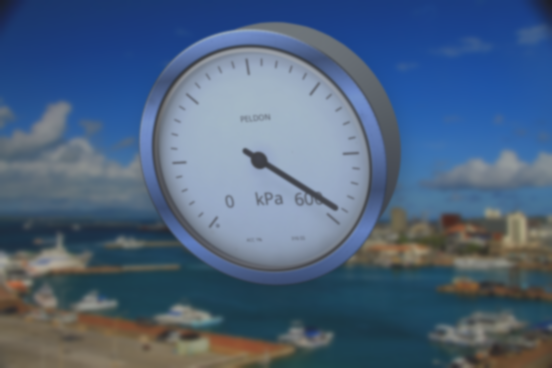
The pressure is 580 kPa
